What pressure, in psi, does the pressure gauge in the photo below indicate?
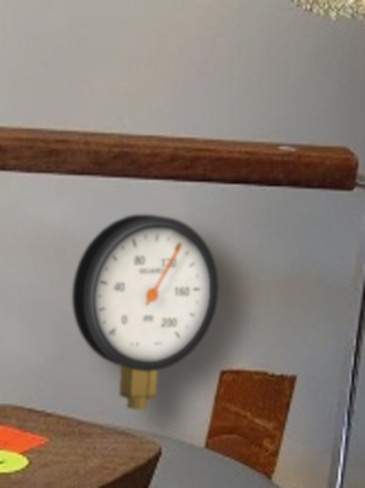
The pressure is 120 psi
